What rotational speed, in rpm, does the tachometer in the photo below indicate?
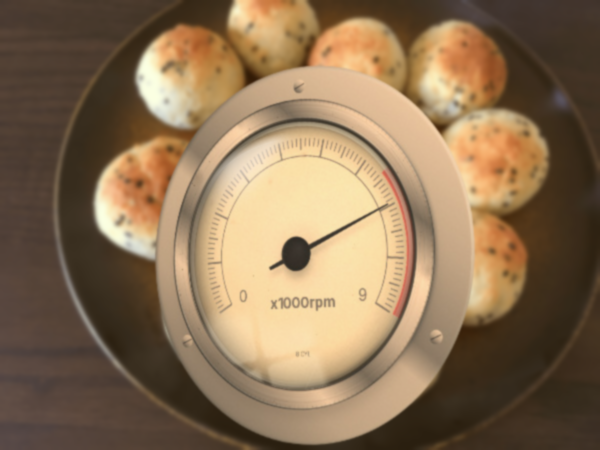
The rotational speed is 7000 rpm
